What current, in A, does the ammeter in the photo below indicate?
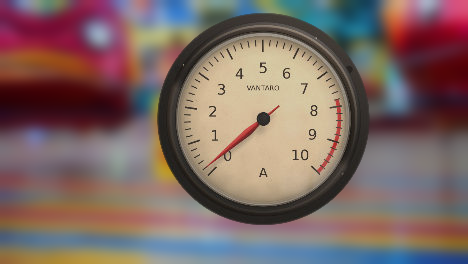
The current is 0.2 A
